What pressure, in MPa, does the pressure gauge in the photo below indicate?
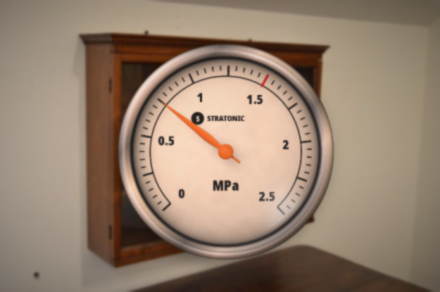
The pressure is 0.75 MPa
